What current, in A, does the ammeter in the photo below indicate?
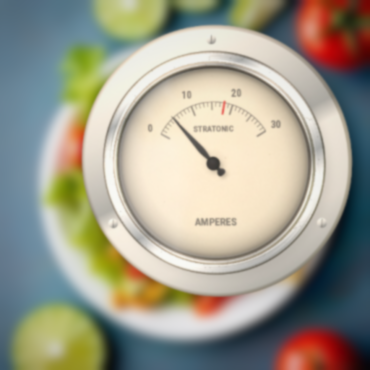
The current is 5 A
